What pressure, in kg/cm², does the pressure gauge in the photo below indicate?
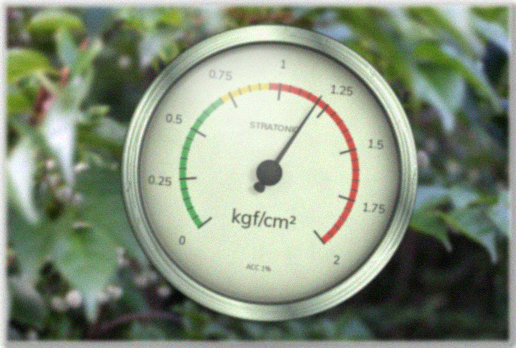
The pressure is 1.2 kg/cm²
